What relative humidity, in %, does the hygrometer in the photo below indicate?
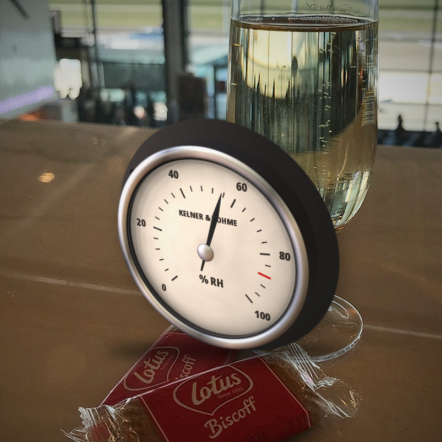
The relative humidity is 56 %
